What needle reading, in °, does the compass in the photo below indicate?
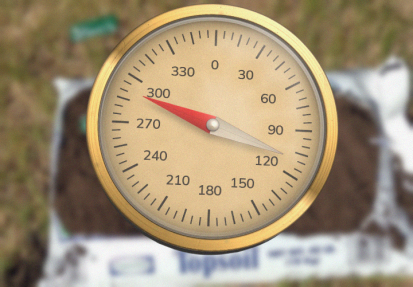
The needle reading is 290 °
